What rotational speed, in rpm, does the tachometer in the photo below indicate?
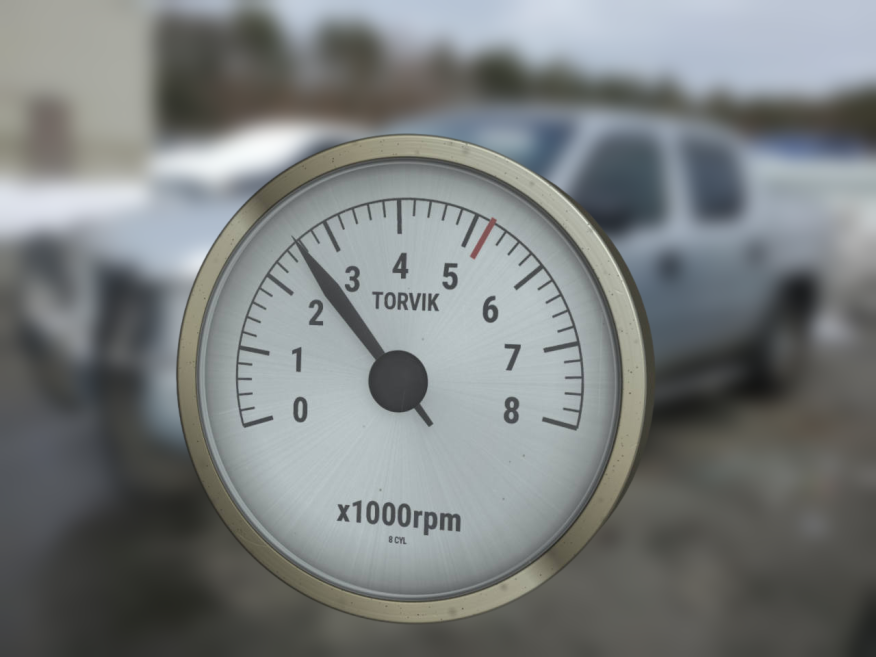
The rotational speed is 2600 rpm
